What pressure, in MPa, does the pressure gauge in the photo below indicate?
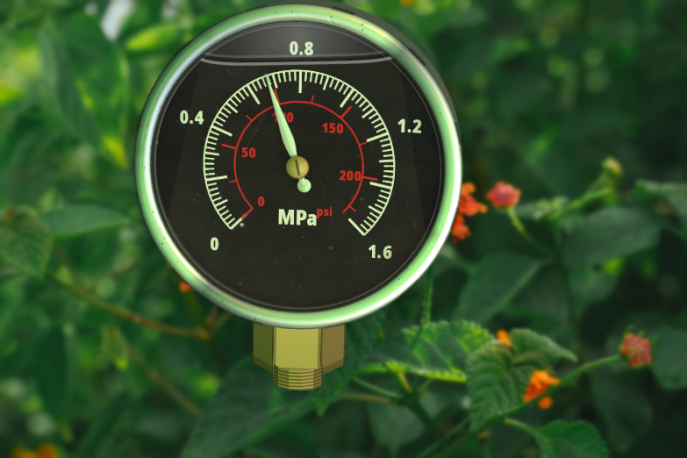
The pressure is 0.68 MPa
